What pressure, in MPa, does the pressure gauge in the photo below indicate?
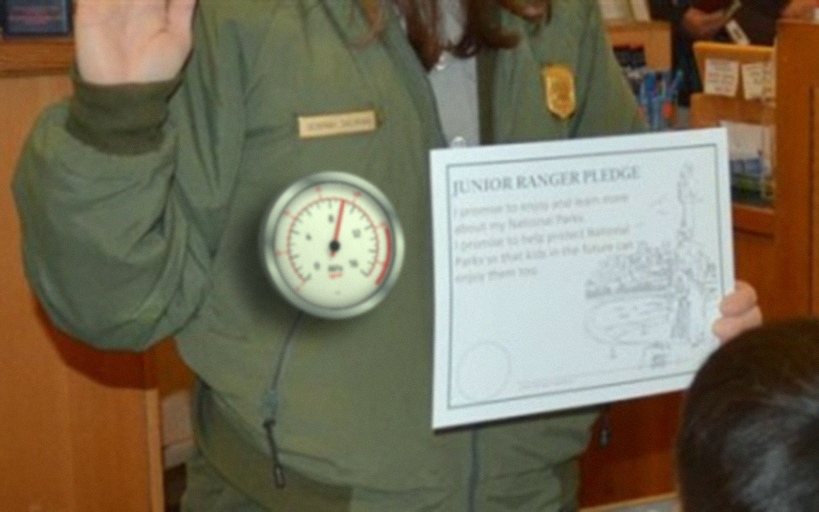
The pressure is 9 MPa
